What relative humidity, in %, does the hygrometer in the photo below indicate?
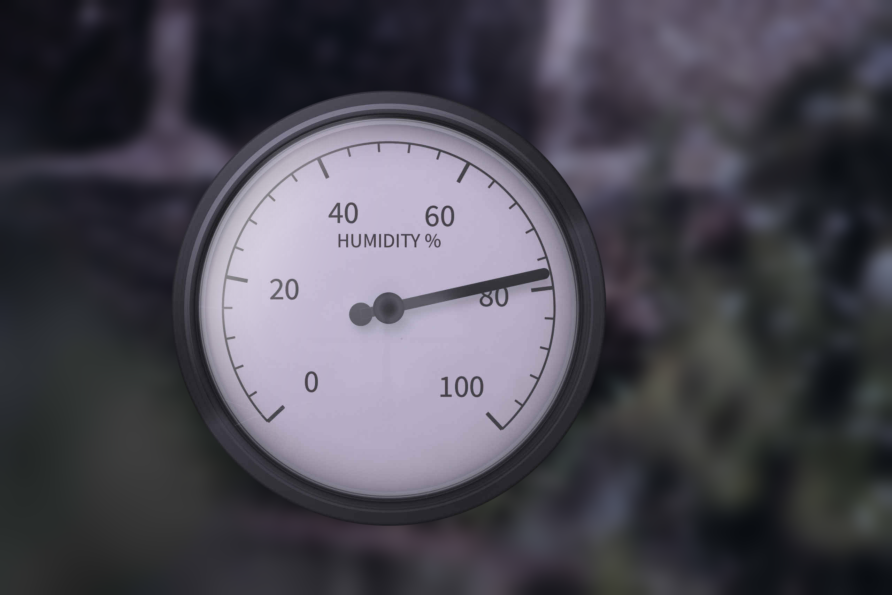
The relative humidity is 78 %
